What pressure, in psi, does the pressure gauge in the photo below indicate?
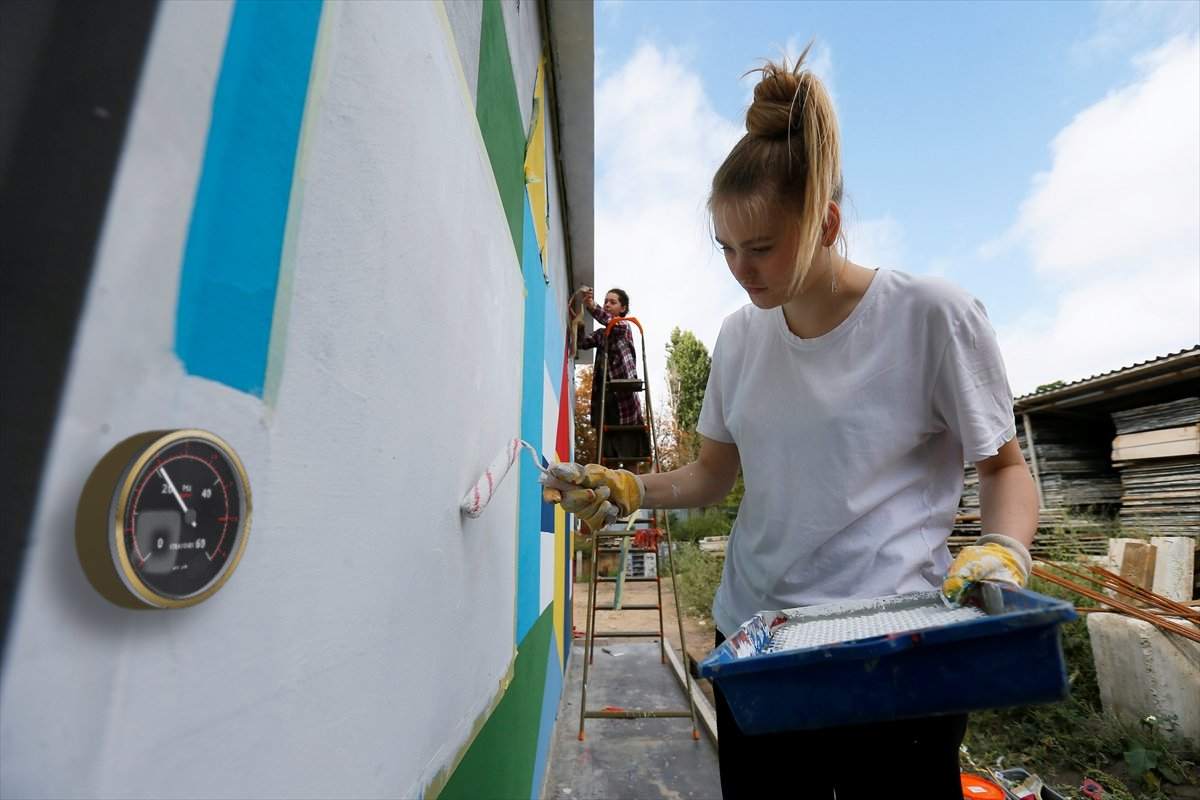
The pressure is 20 psi
